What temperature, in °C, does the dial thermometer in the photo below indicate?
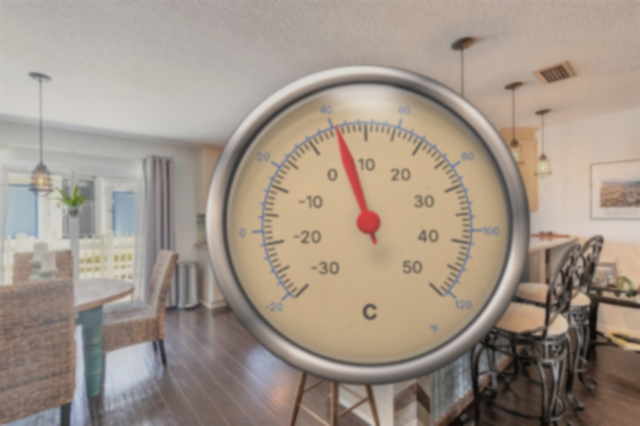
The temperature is 5 °C
